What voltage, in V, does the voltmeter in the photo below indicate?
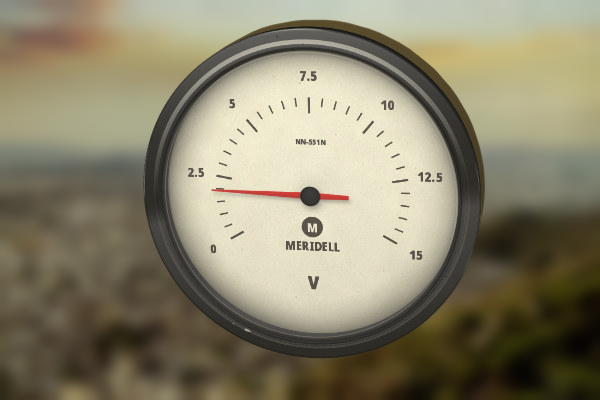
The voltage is 2 V
